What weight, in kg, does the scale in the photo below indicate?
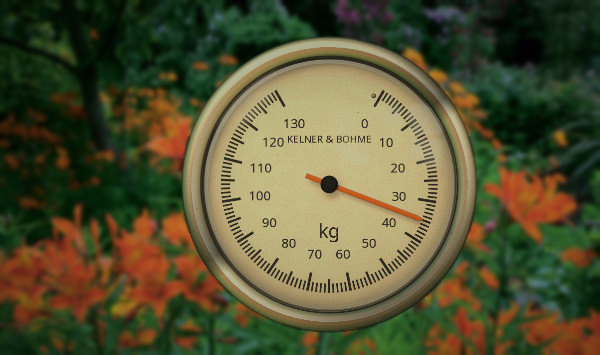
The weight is 35 kg
